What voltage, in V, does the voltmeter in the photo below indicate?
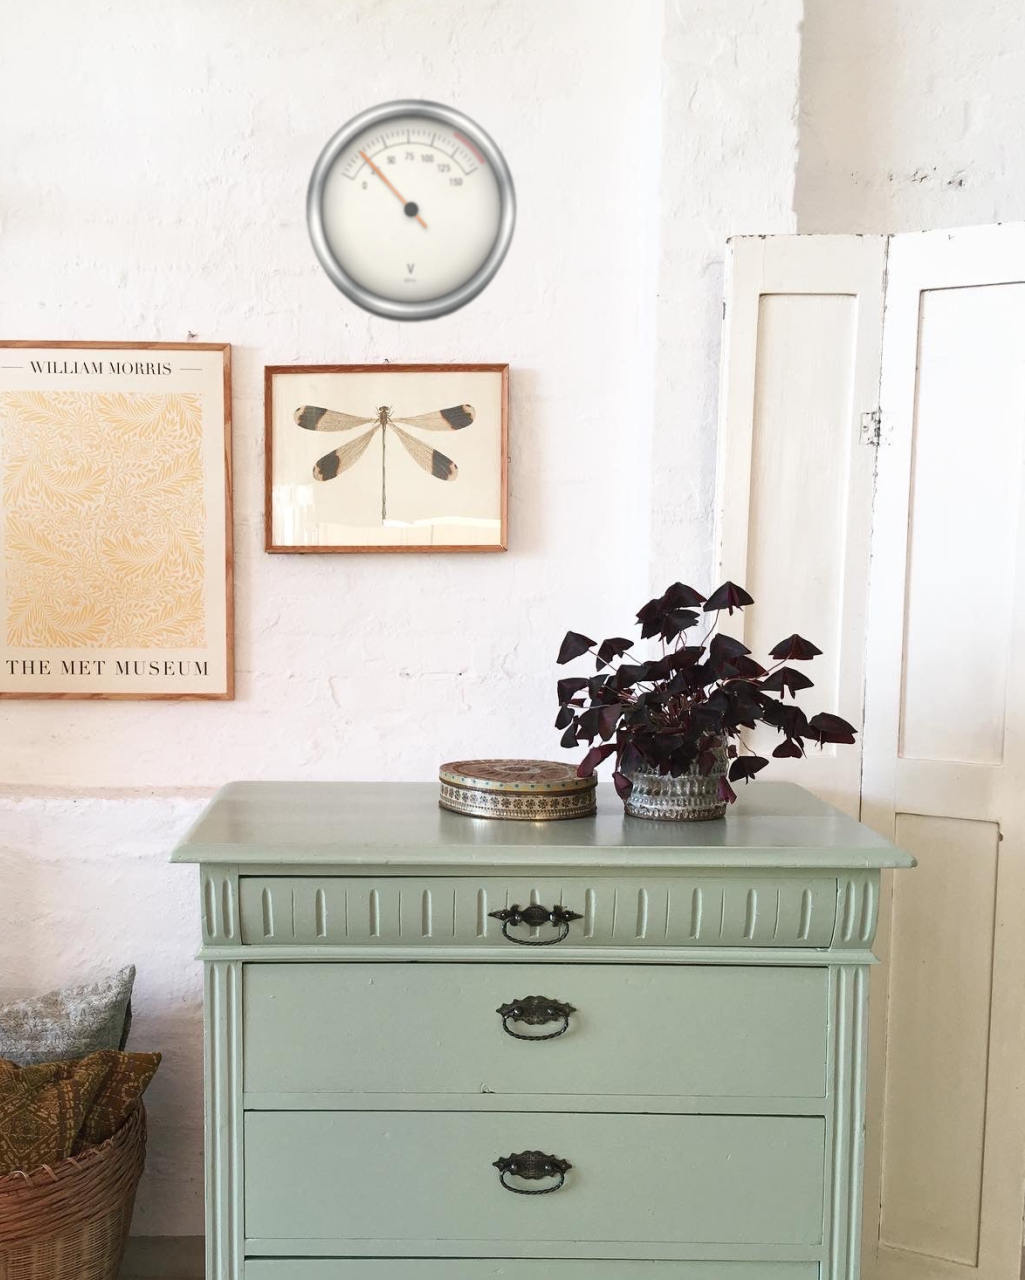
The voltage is 25 V
